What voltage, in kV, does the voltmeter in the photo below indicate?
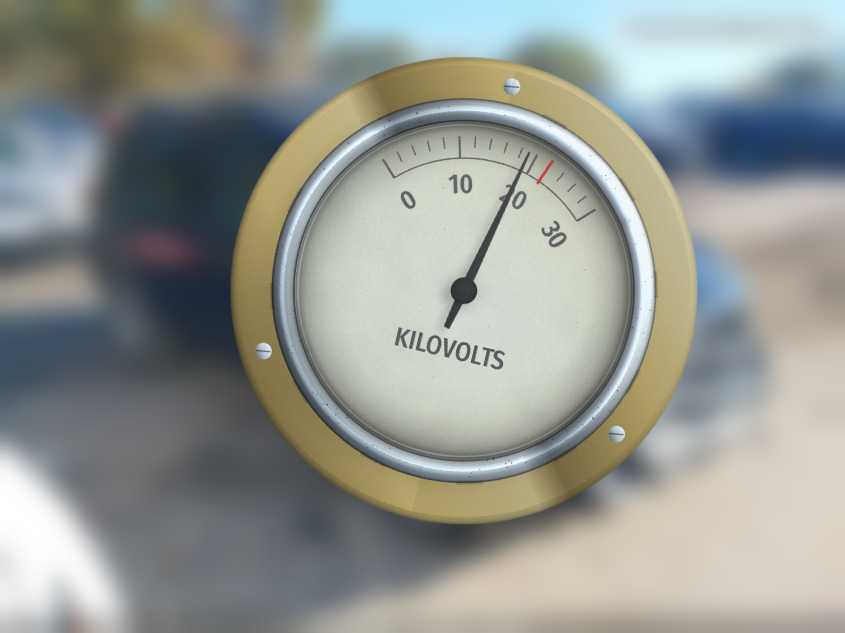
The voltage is 19 kV
